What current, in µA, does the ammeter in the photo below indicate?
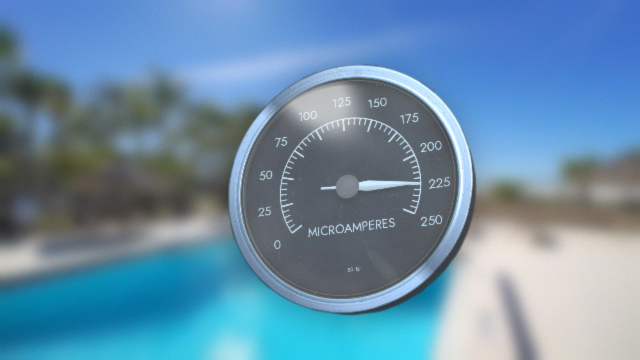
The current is 225 µA
